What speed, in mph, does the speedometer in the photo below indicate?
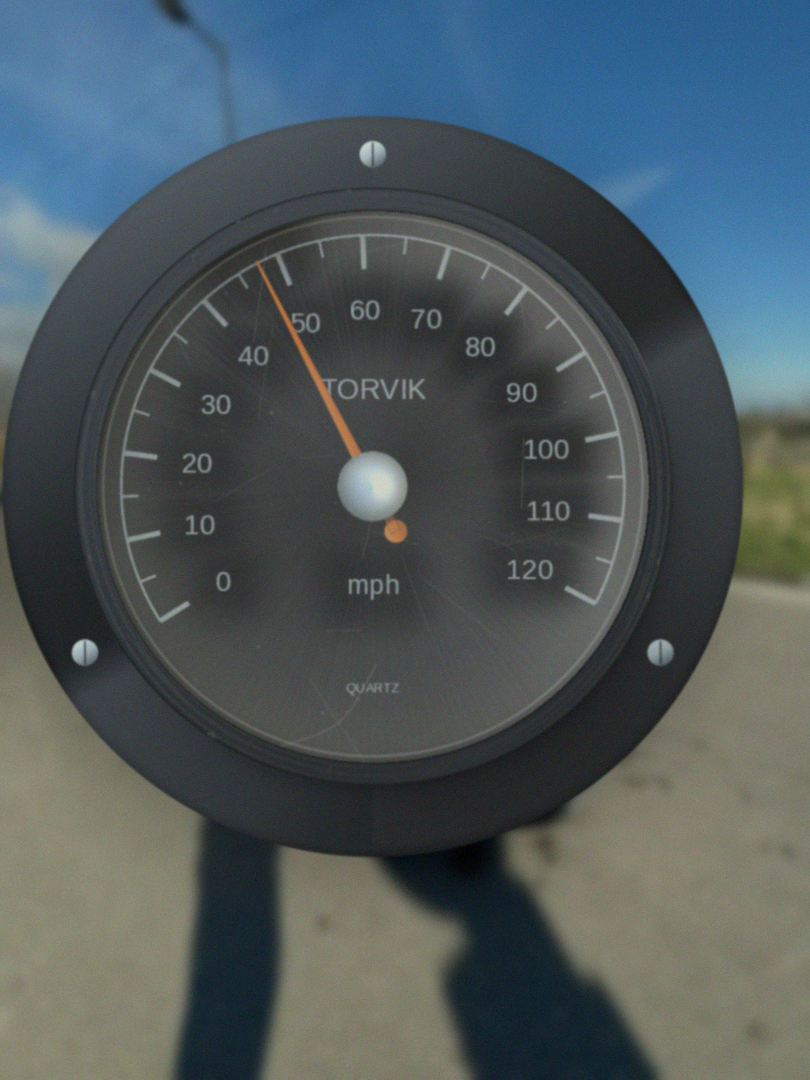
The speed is 47.5 mph
